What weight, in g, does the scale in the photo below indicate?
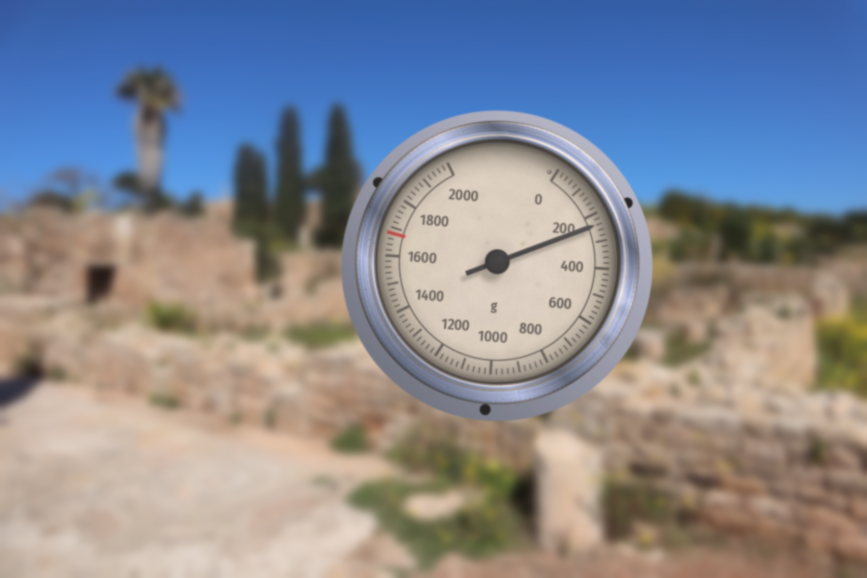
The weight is 240 g
